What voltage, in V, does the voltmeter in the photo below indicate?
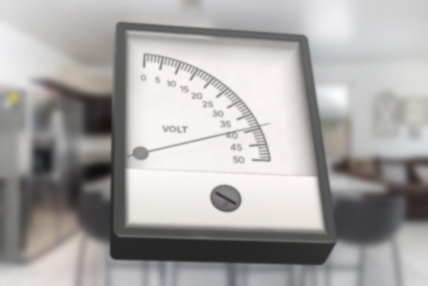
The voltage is 40 V
